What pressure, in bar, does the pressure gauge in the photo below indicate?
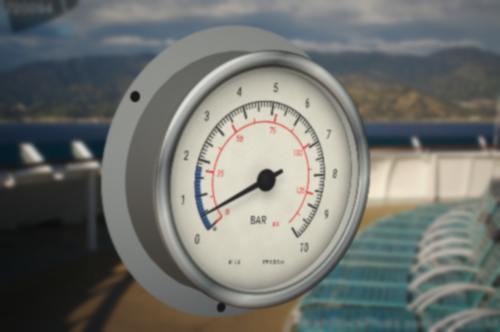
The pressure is 0.5 bar
